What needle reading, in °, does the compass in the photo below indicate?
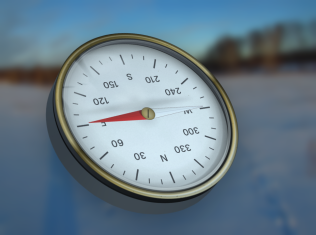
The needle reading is 90 °
